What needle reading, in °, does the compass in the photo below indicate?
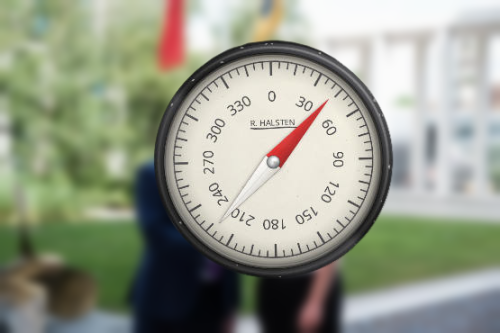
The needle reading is 42.5 °
